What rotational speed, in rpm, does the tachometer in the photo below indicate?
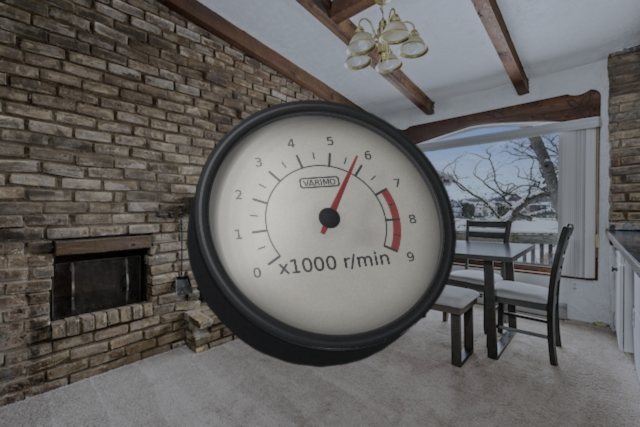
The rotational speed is 5750 rpm
